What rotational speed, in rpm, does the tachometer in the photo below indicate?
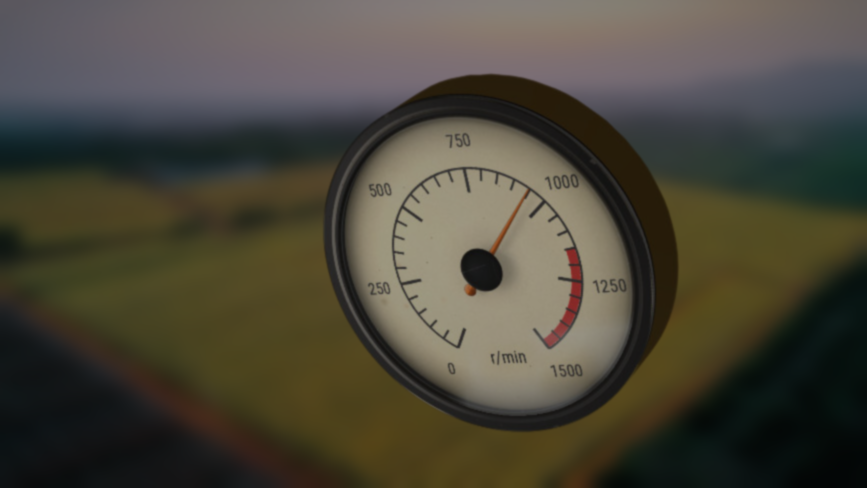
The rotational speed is 950 rpm
